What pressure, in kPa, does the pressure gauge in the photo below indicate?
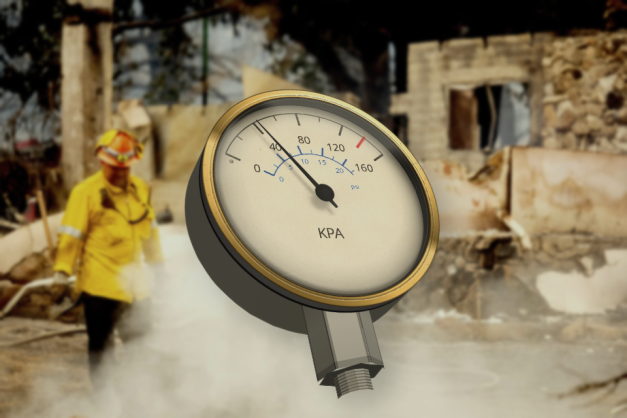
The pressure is 40 kPa
